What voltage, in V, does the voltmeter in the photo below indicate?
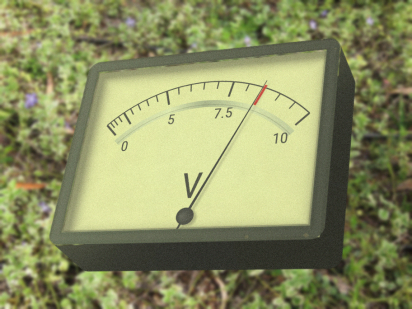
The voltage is 8.5 V
